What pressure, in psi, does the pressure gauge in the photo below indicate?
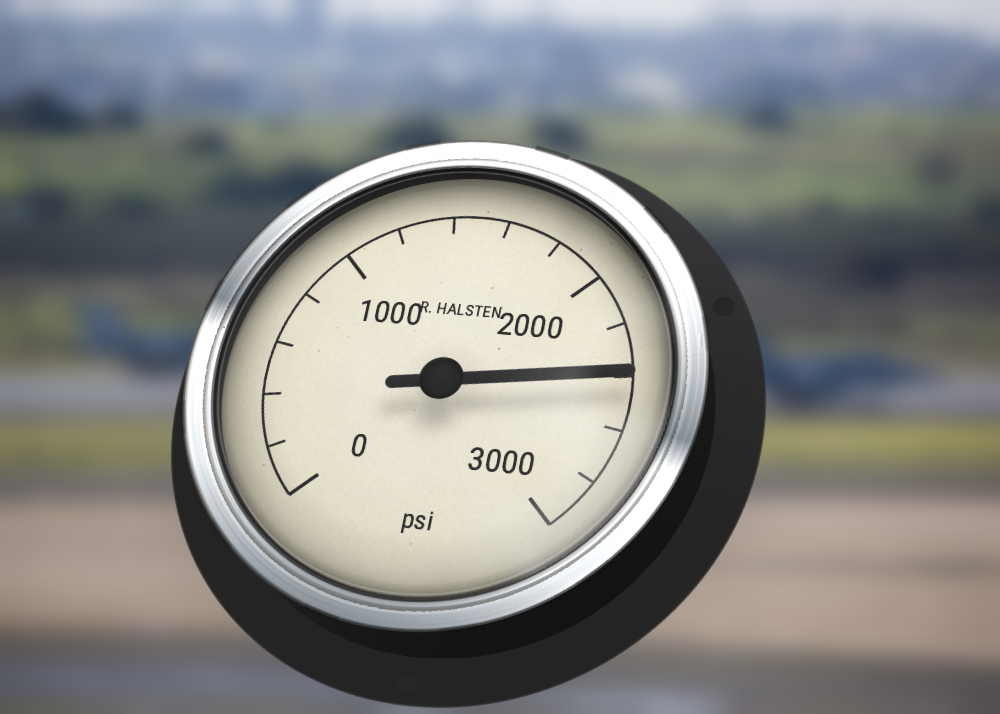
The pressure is 2400 psi
